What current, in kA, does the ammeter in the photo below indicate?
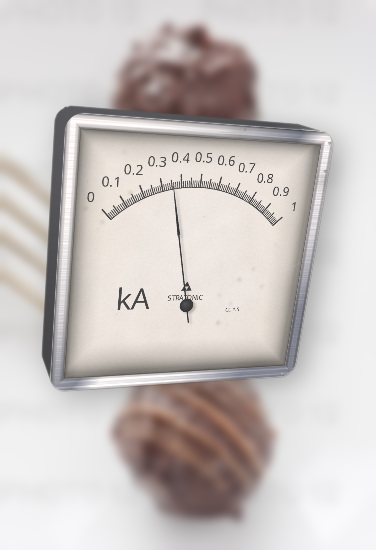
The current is 0.35 kA
